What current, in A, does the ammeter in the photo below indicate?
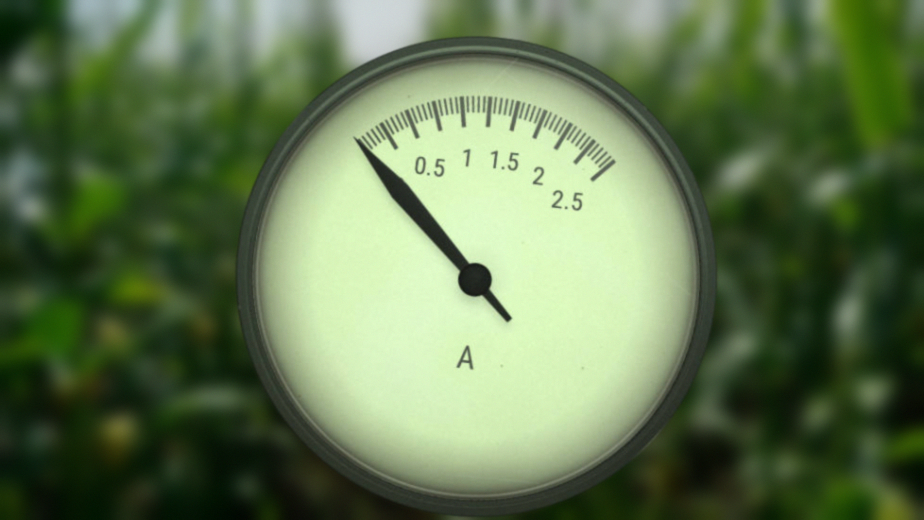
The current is 0 A
